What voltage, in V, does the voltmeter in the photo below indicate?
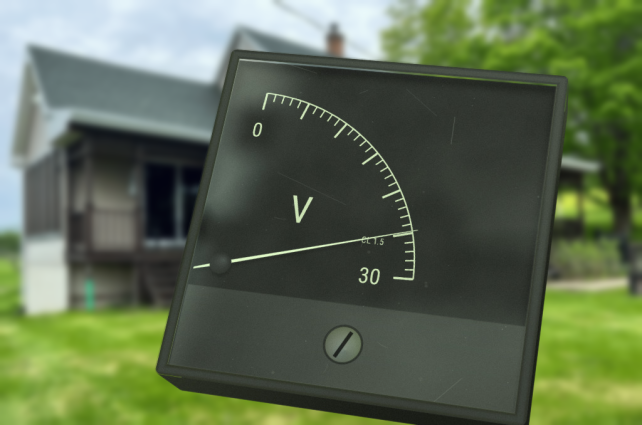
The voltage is 25 V
